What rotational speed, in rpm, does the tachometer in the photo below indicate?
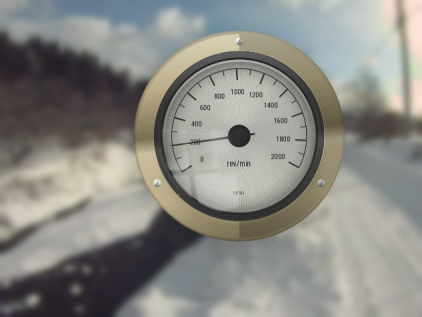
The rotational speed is 200 rpm
